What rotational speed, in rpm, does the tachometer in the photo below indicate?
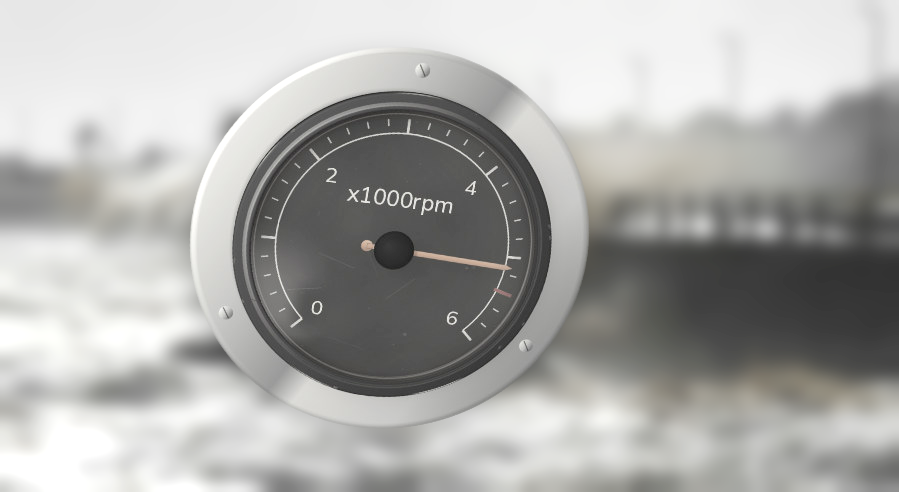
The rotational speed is 5100 rpm
